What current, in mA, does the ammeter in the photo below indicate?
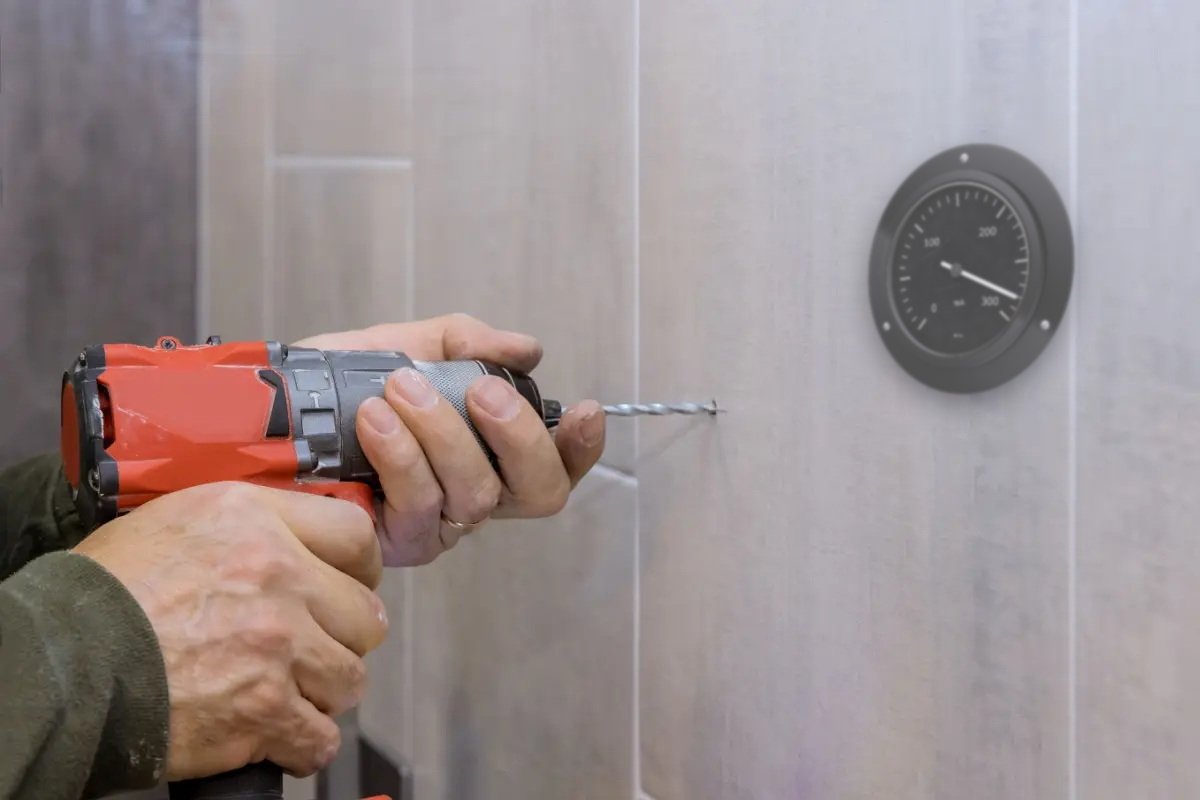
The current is 280 mA
